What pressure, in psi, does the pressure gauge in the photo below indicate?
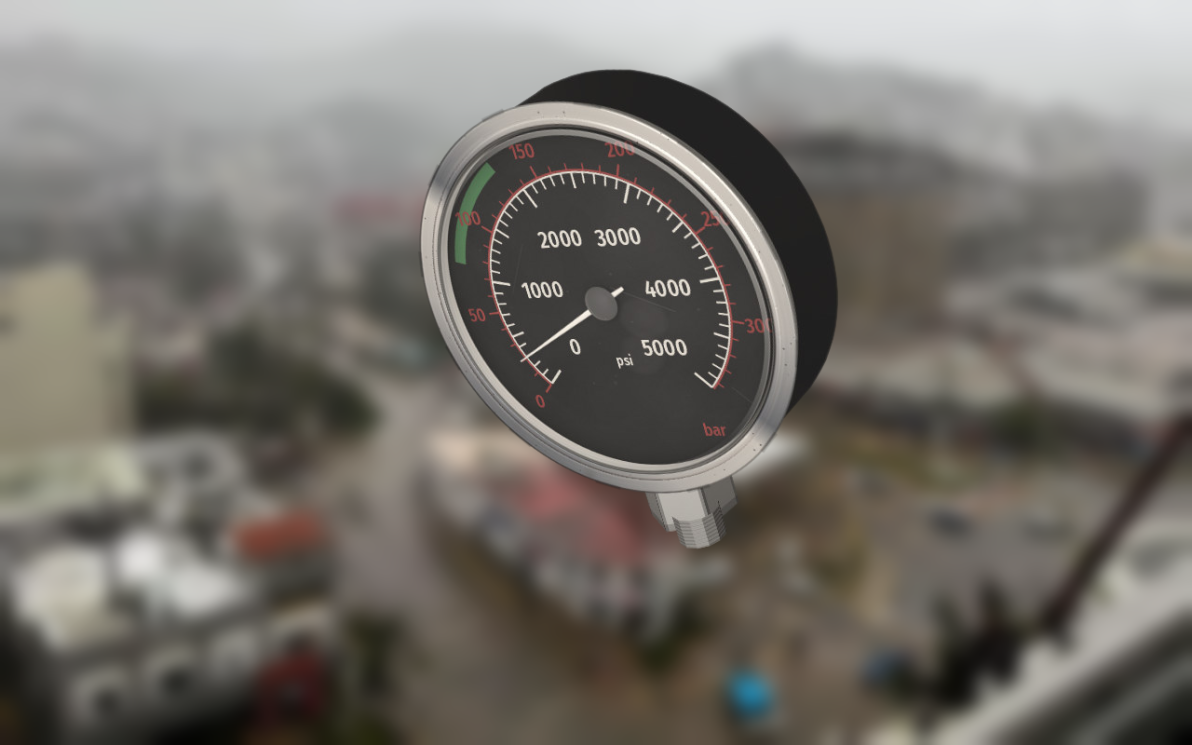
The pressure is 300 psi
